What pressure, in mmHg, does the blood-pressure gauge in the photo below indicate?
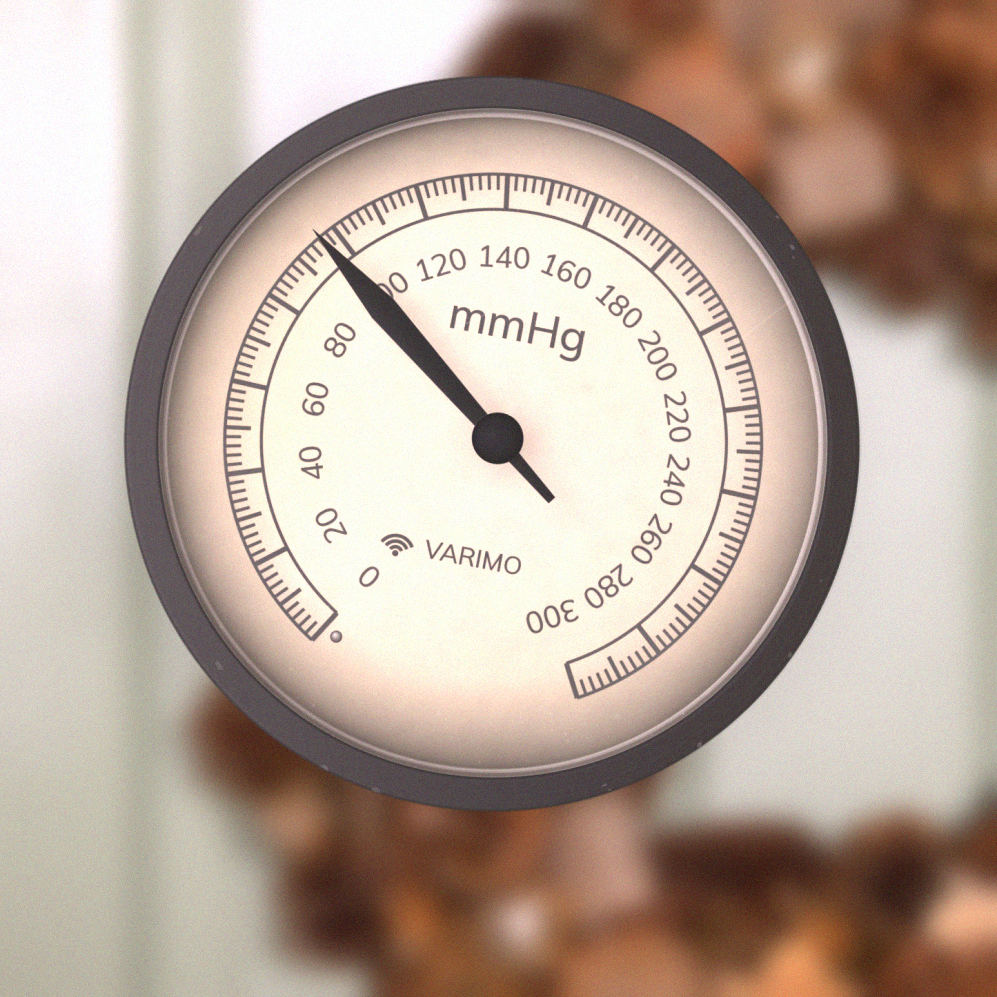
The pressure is 96 mmHg
